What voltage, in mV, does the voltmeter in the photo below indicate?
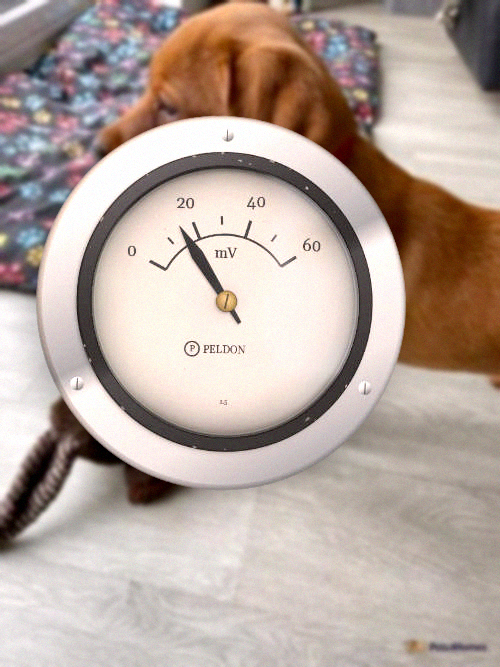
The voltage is 15 mV
